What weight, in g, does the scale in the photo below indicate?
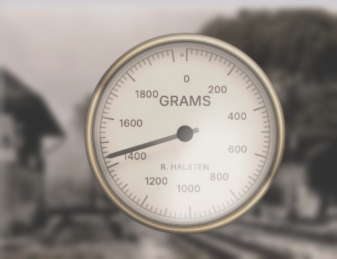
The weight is 1440 g
